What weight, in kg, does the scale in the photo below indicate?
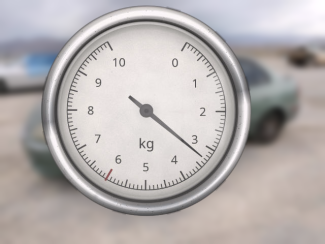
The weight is 3.3 kg
